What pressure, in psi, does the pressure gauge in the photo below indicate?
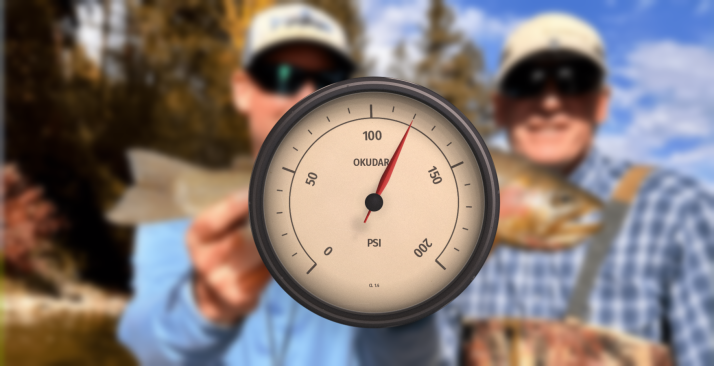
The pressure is 120 psi
